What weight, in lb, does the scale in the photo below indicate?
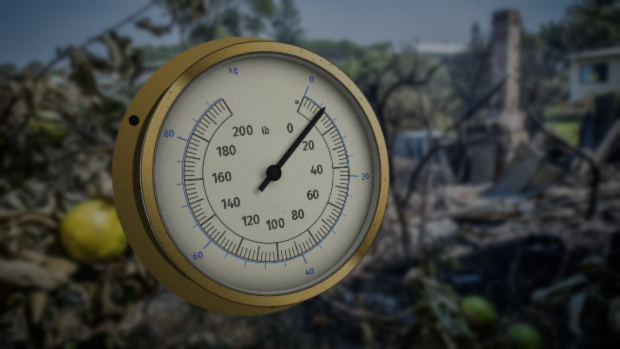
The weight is 10 lb
